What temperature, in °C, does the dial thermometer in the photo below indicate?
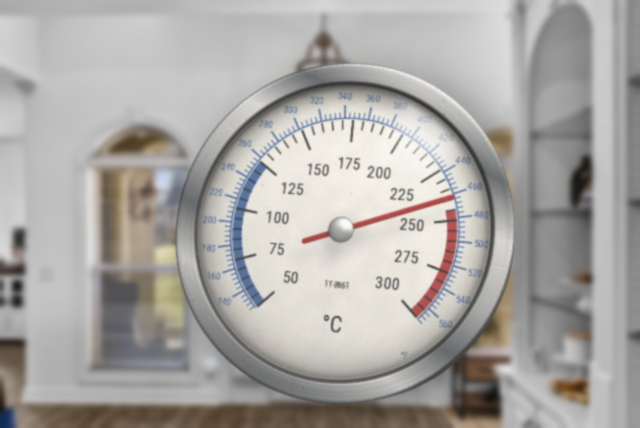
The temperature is 240 °C
